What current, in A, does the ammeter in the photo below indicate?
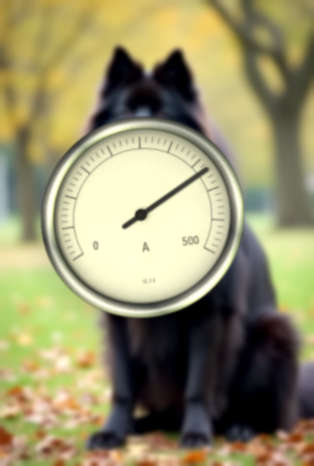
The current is 370 A
